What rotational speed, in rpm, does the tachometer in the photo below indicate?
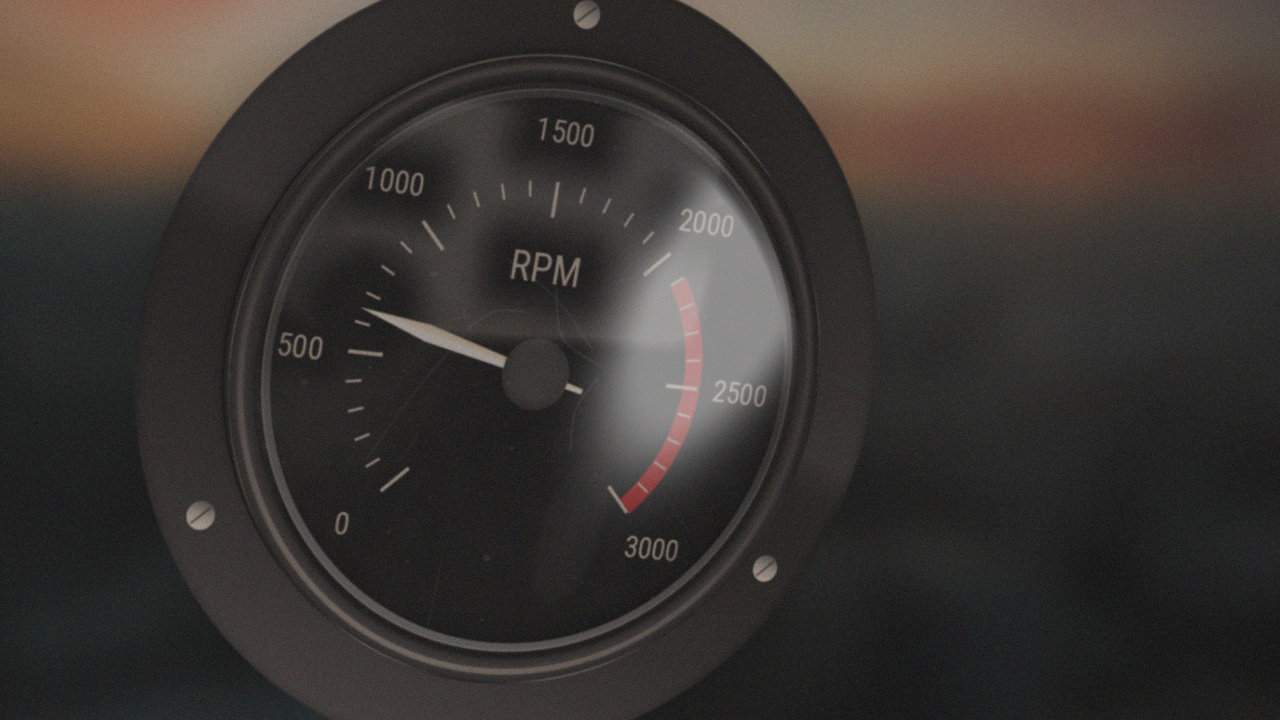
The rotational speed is 650 rpm
